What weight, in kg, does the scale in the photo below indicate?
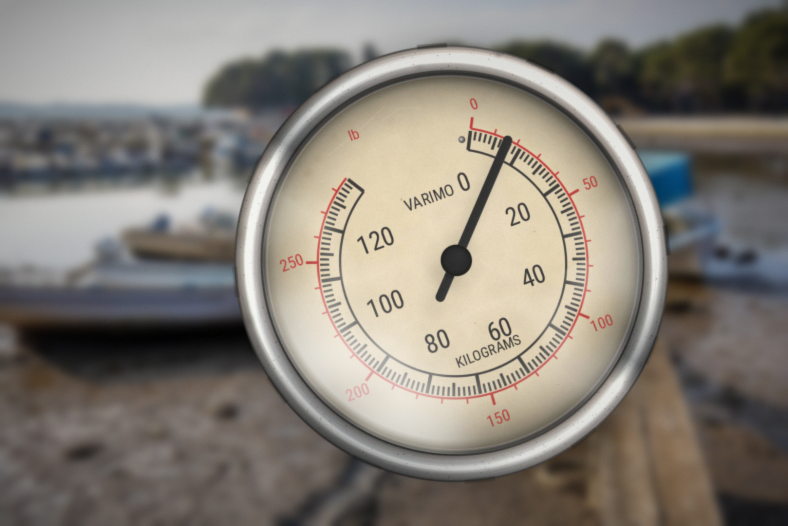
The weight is 7 kg
